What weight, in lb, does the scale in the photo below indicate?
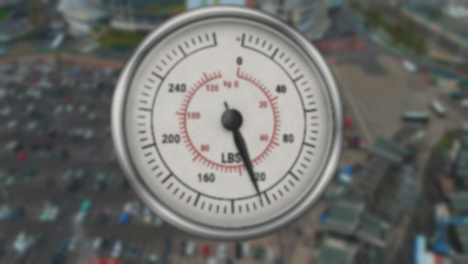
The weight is 124 lb
